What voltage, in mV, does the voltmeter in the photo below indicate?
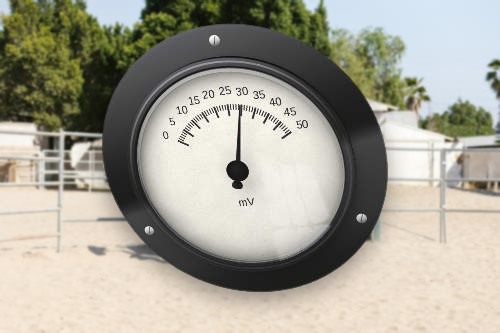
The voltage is 30 mV
